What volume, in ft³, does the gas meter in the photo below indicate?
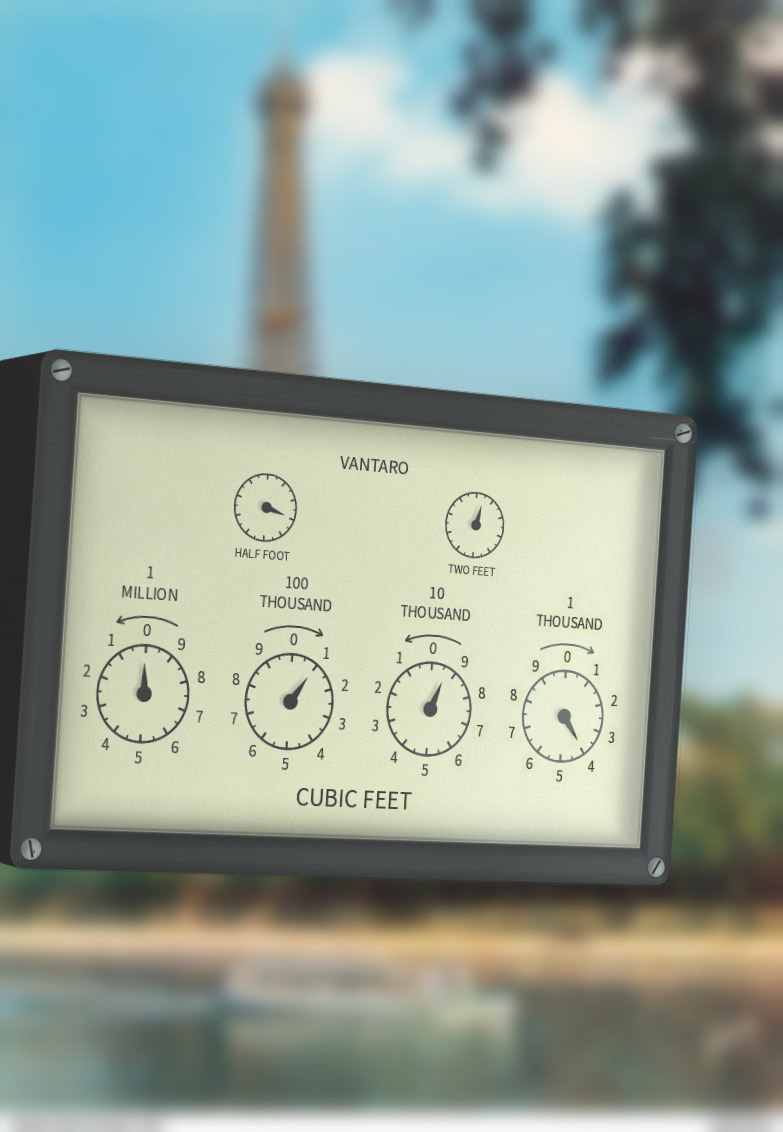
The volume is 9400 ft³
